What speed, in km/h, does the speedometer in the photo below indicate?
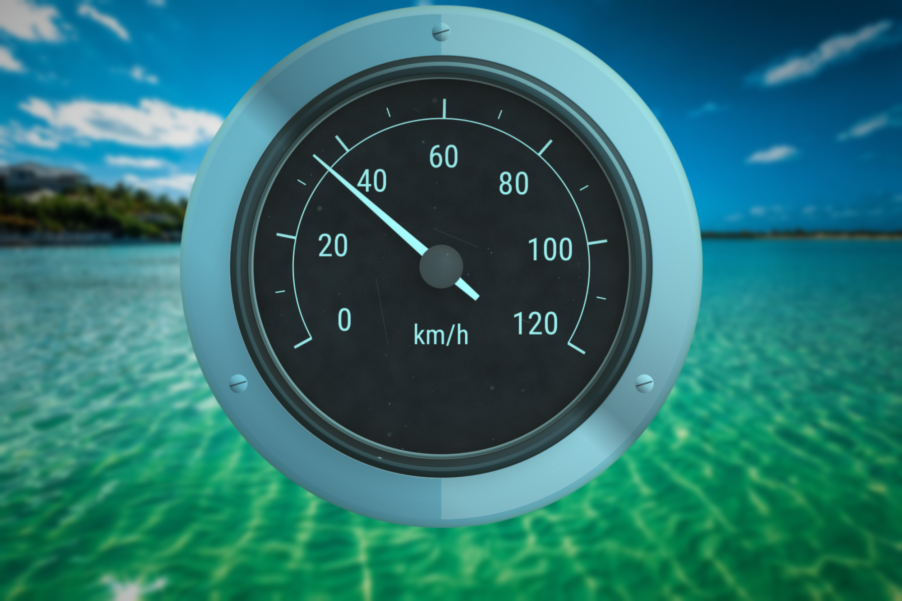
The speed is 35 km/h
